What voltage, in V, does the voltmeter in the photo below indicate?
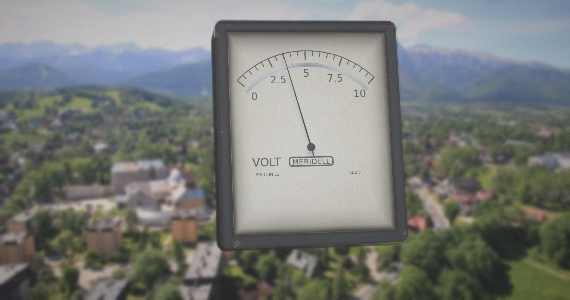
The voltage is 3.5 V
